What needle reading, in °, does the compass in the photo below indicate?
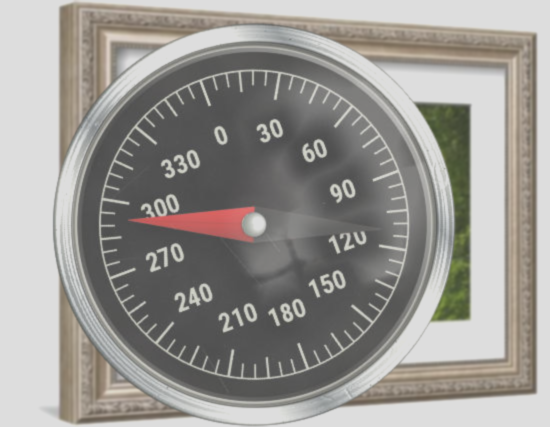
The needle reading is 292.5 °
